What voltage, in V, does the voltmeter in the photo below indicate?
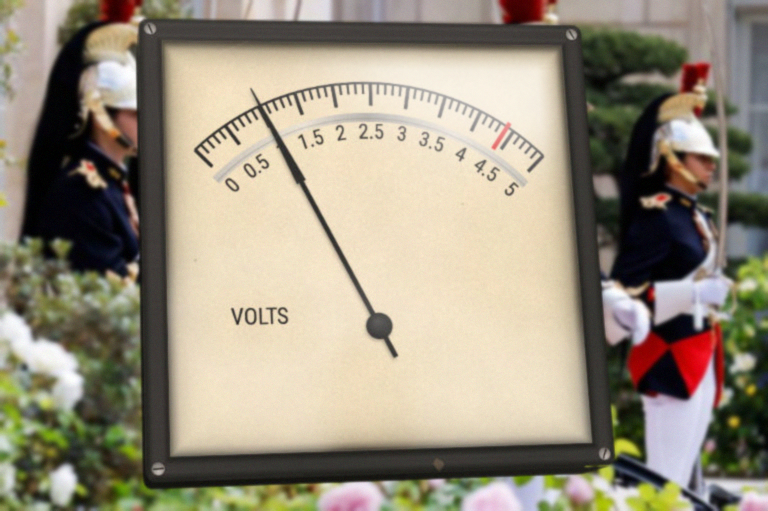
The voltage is 1 V
